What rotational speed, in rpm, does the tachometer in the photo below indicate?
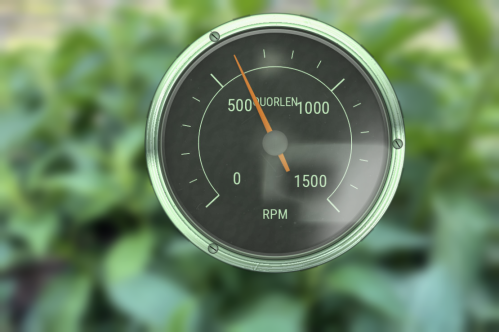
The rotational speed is 600 rpm
